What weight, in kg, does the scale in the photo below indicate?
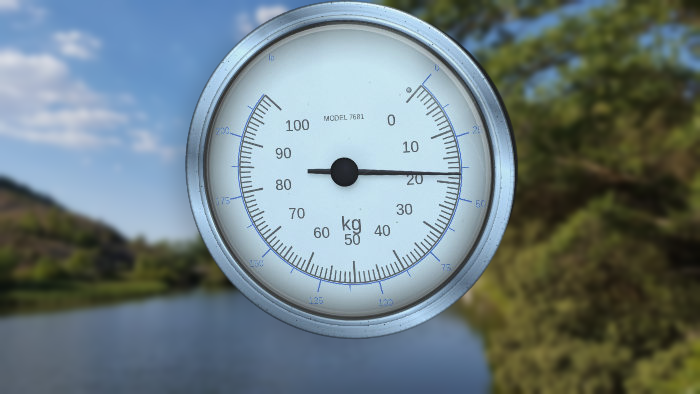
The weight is 18 kg
